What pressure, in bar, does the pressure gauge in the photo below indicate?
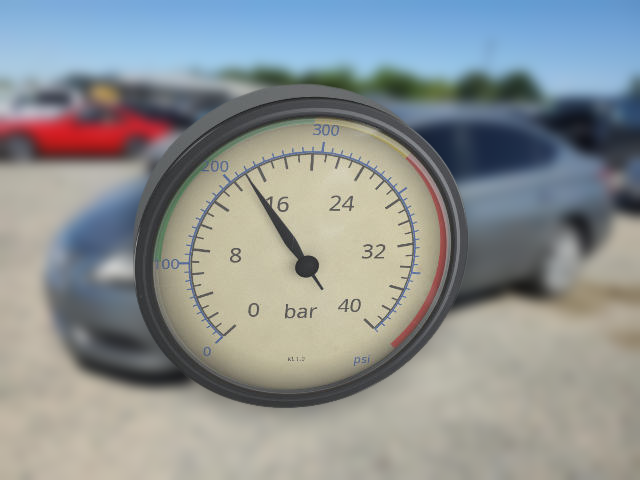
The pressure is 15 bar
